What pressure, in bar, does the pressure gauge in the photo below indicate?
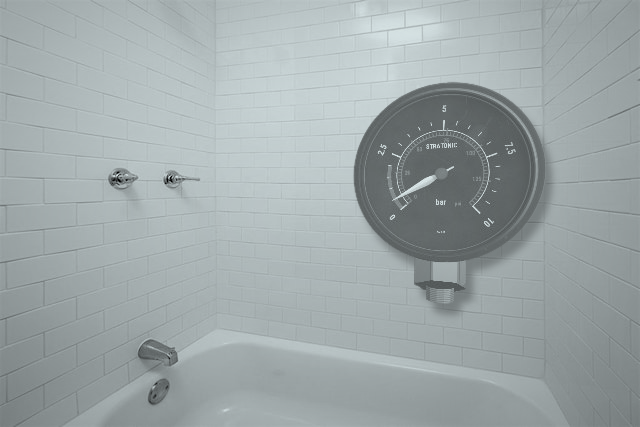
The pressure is 0.5 bar
